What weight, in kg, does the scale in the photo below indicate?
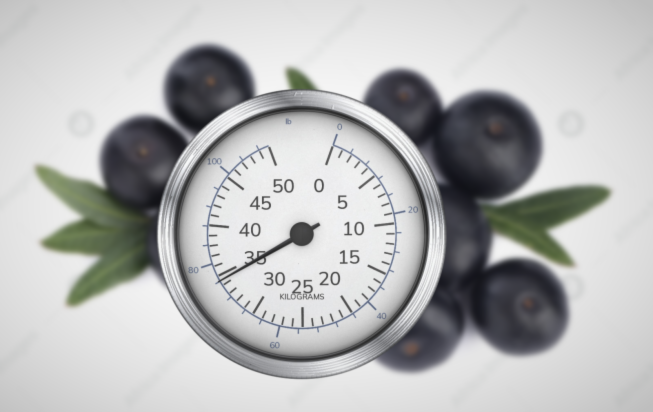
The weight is 34.5 kg
